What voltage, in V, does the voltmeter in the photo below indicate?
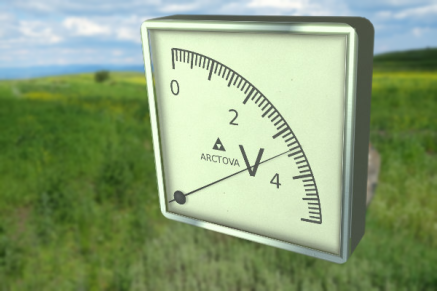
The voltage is 3.4 V
